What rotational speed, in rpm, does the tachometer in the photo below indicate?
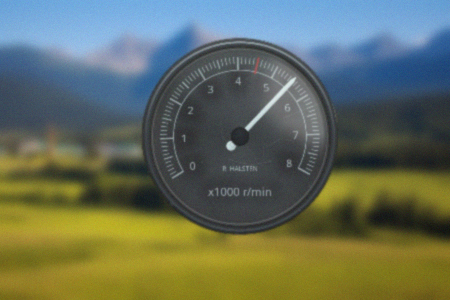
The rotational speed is 5500 rpm
